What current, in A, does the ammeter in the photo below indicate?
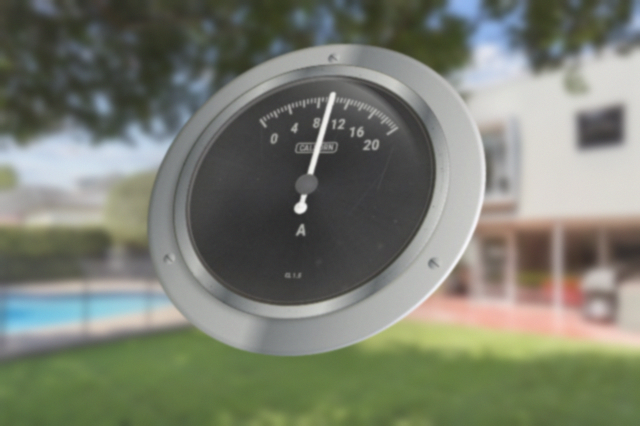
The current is 10 A
